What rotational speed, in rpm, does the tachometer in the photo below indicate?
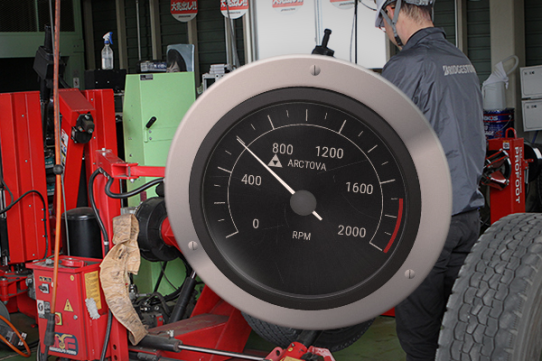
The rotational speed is 600 rpm
